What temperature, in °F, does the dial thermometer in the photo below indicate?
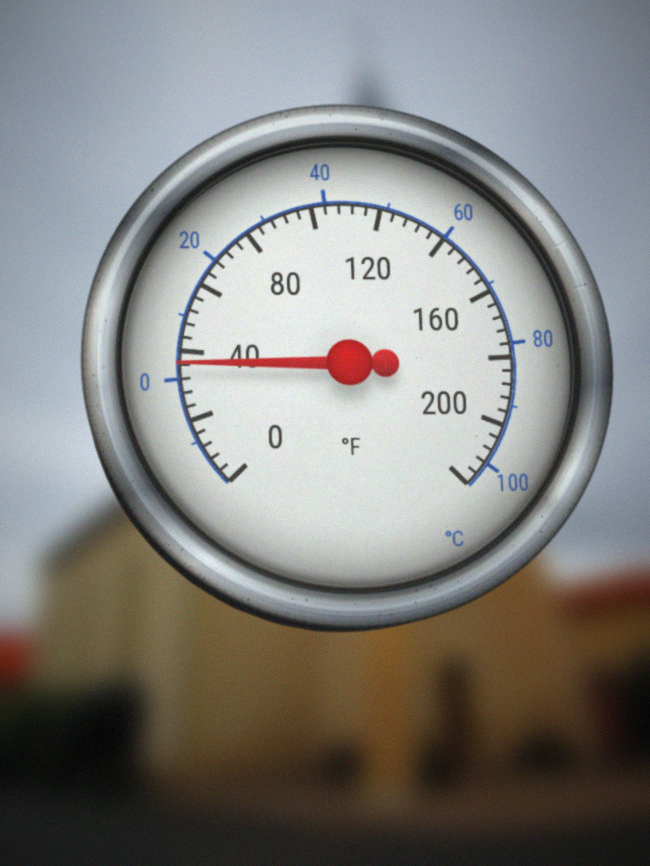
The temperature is 36 °F
